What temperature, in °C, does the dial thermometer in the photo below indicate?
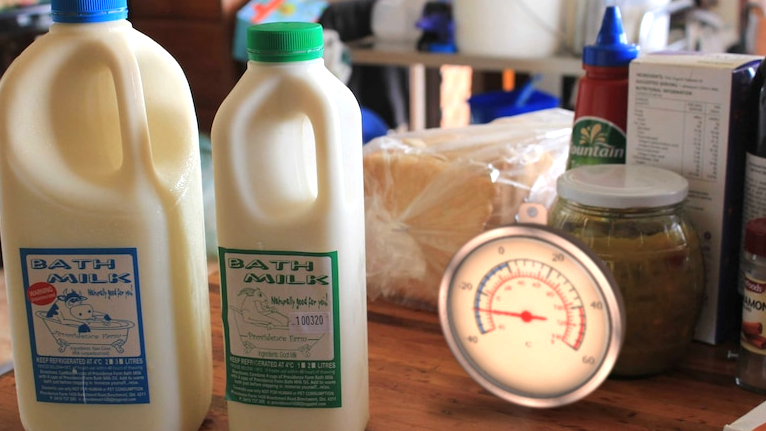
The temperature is -28 °C
